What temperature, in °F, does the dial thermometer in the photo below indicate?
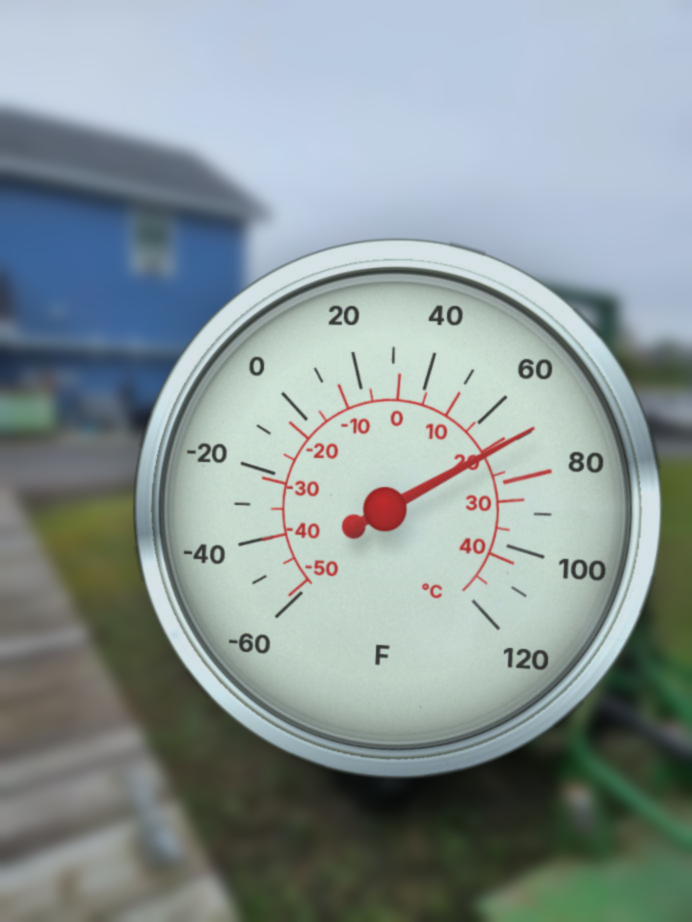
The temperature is 70 °F
